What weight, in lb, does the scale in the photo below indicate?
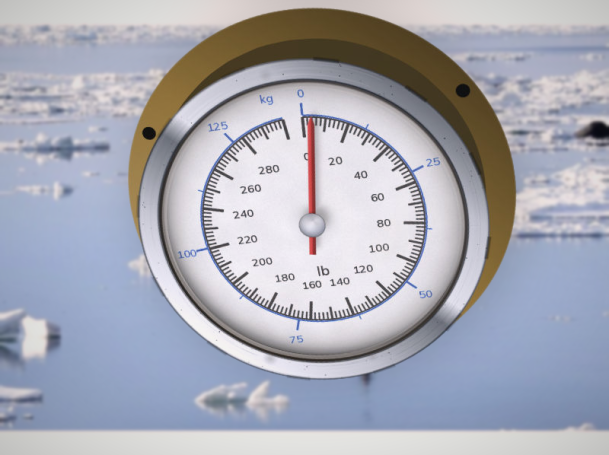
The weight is 4 lb
